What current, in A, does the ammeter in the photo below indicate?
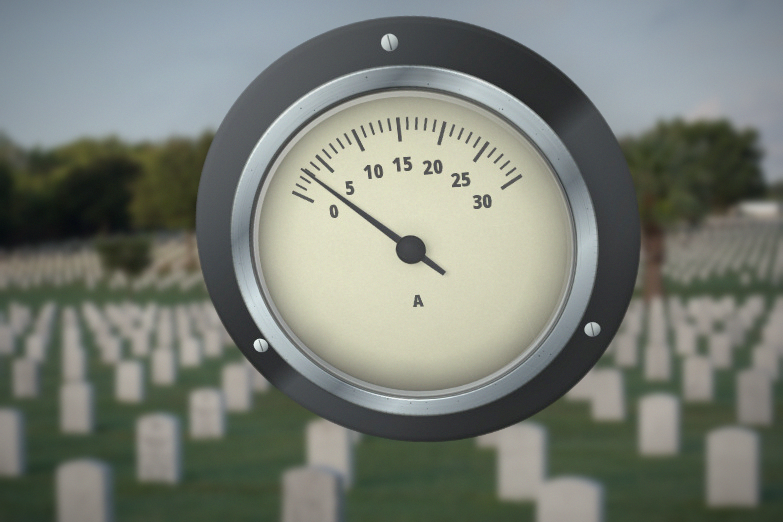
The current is 3 A
